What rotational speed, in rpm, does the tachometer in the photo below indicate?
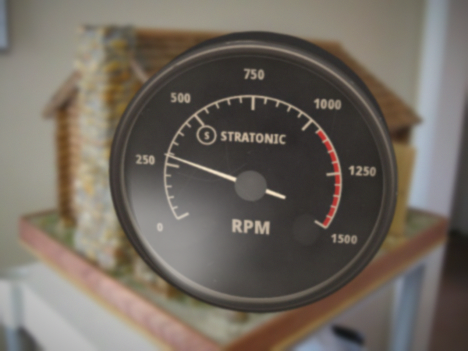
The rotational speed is 300 rpm
